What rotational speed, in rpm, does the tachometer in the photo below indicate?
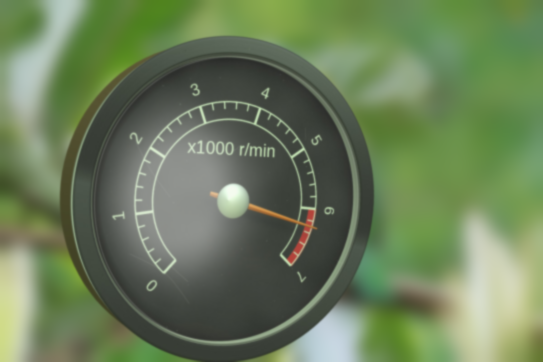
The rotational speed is 6300 rpm
